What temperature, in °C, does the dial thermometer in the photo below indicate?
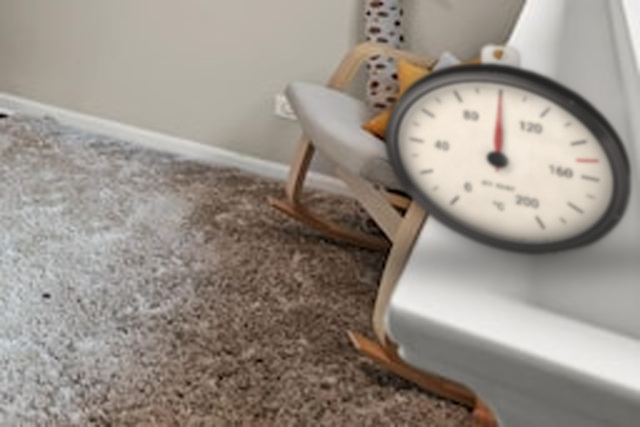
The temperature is 100 °C
